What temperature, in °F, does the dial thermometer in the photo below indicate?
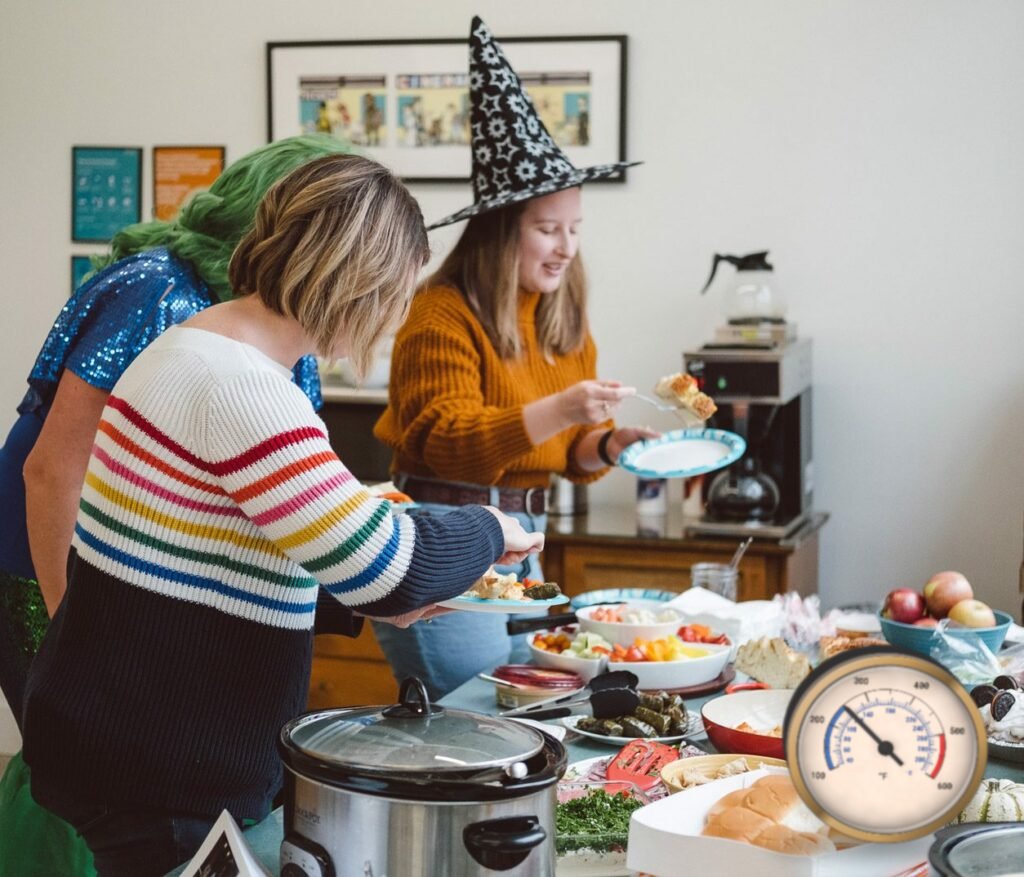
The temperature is 250 °F
